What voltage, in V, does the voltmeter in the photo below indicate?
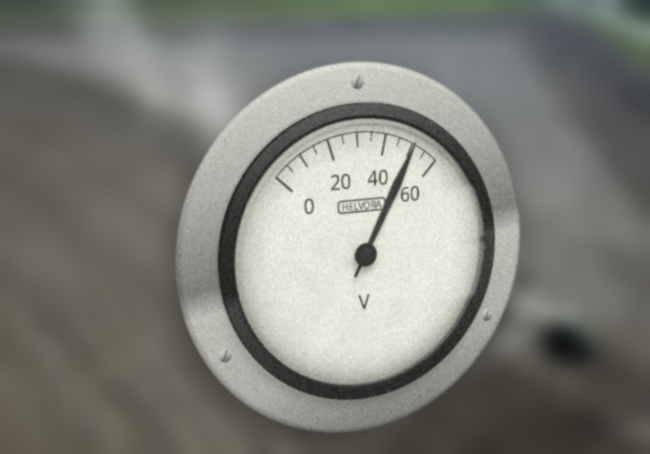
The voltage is 50 V
